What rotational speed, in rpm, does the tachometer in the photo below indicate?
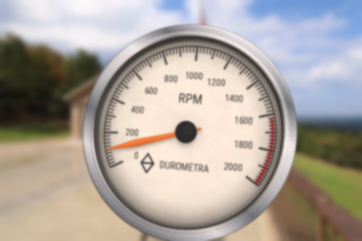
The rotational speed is 100 rpm
